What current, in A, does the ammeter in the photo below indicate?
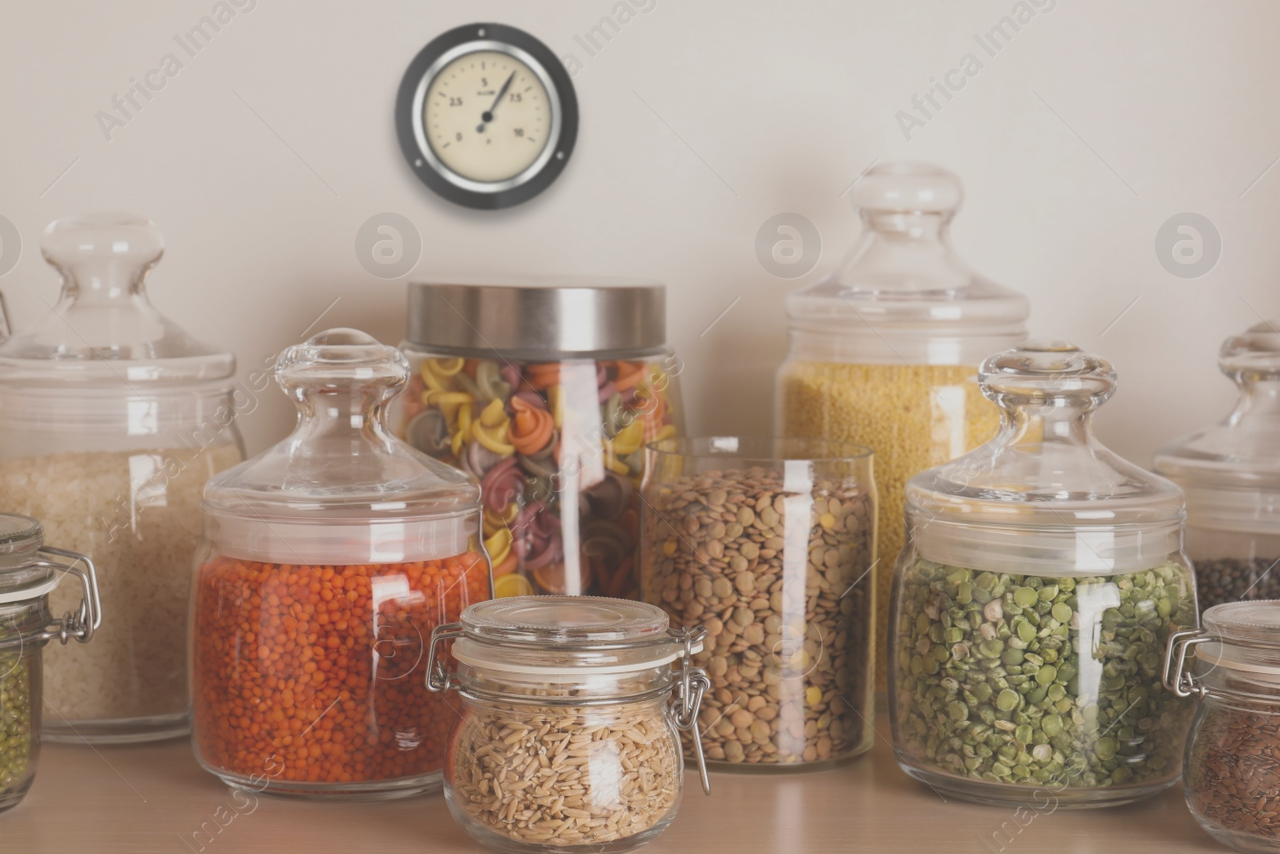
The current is 6.5 A
